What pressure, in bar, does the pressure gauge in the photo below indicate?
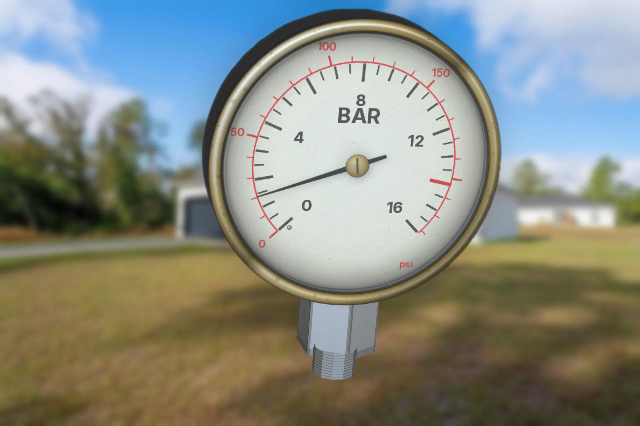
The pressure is 1.5 bar
